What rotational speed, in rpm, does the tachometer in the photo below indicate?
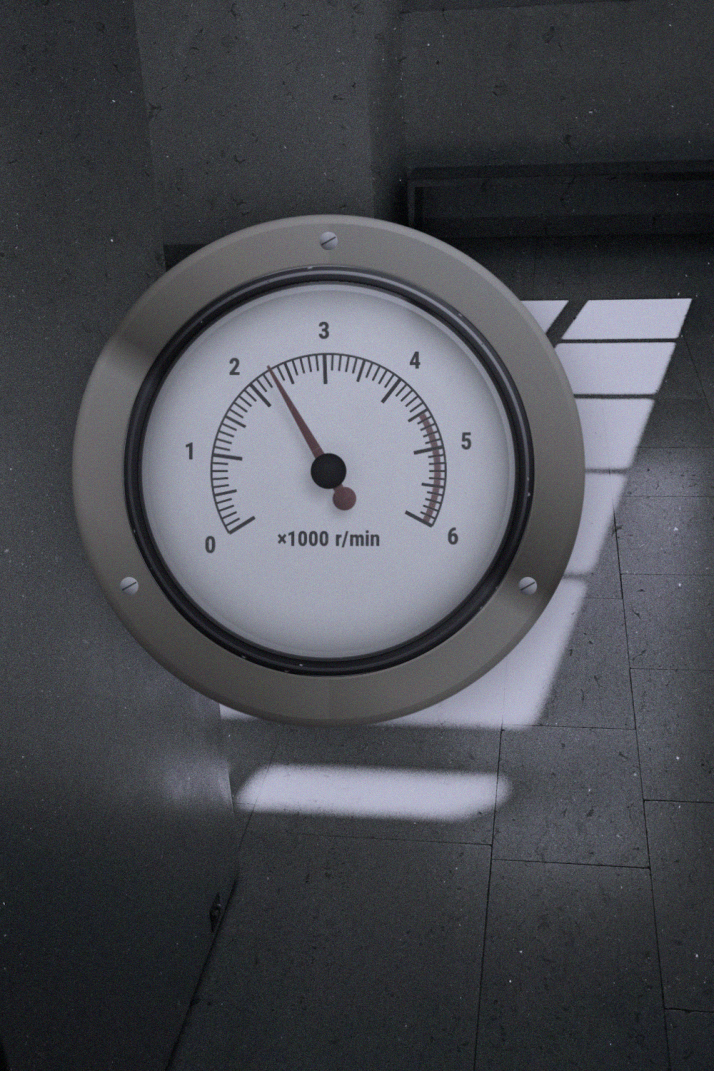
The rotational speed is 2300 rpm
